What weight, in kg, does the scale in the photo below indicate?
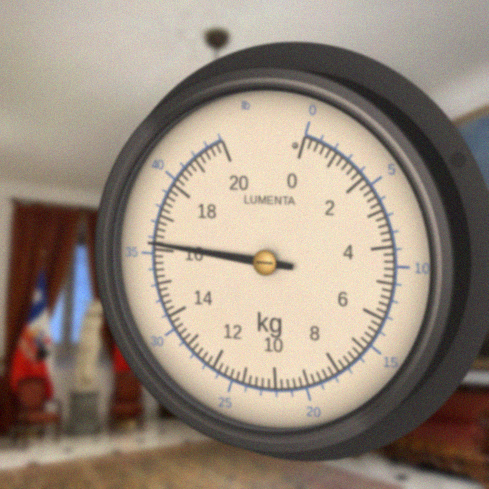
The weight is 16.2 kg
